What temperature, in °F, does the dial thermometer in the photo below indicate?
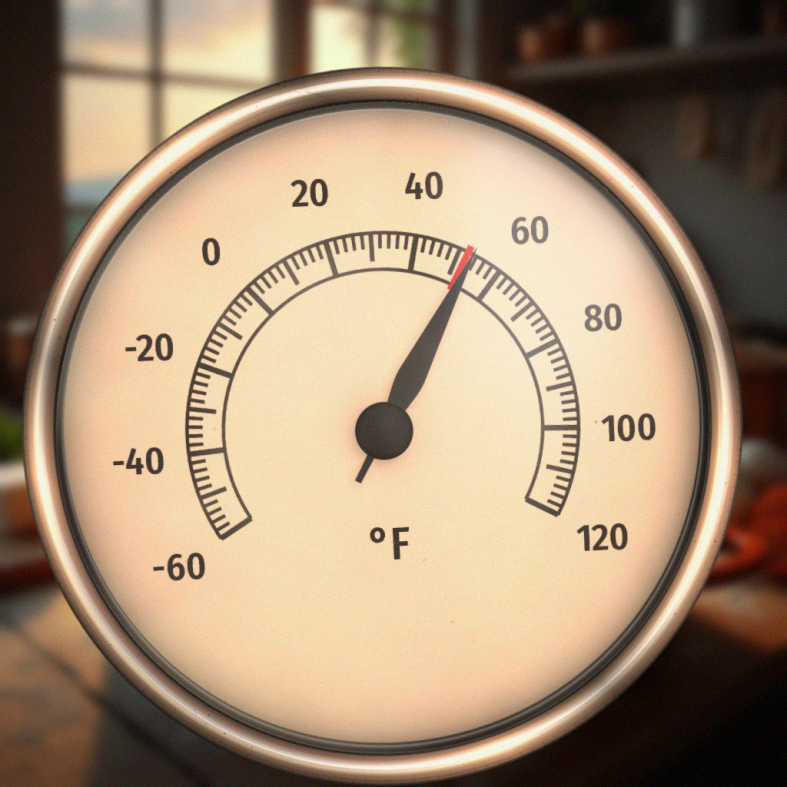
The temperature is 53 °F
